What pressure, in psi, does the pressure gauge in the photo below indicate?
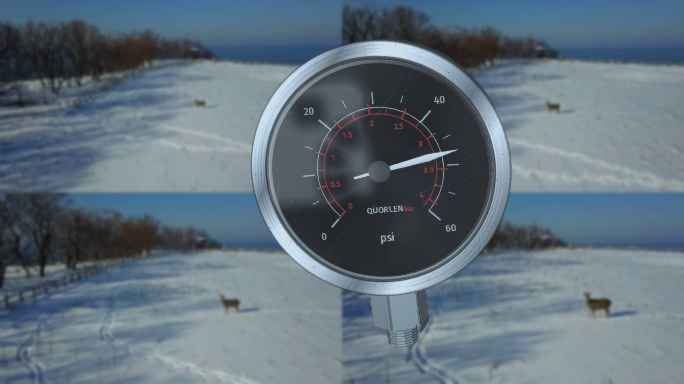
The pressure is 47.5 psi
